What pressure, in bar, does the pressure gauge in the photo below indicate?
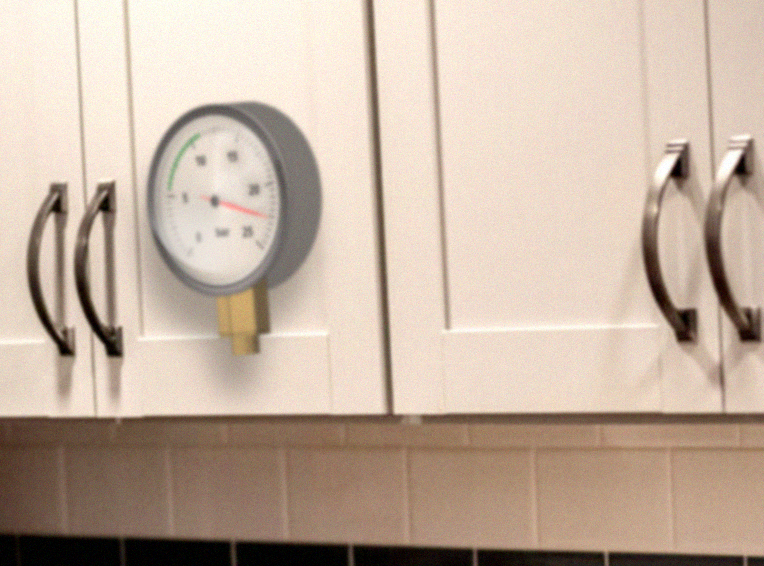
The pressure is 22.5 bar
